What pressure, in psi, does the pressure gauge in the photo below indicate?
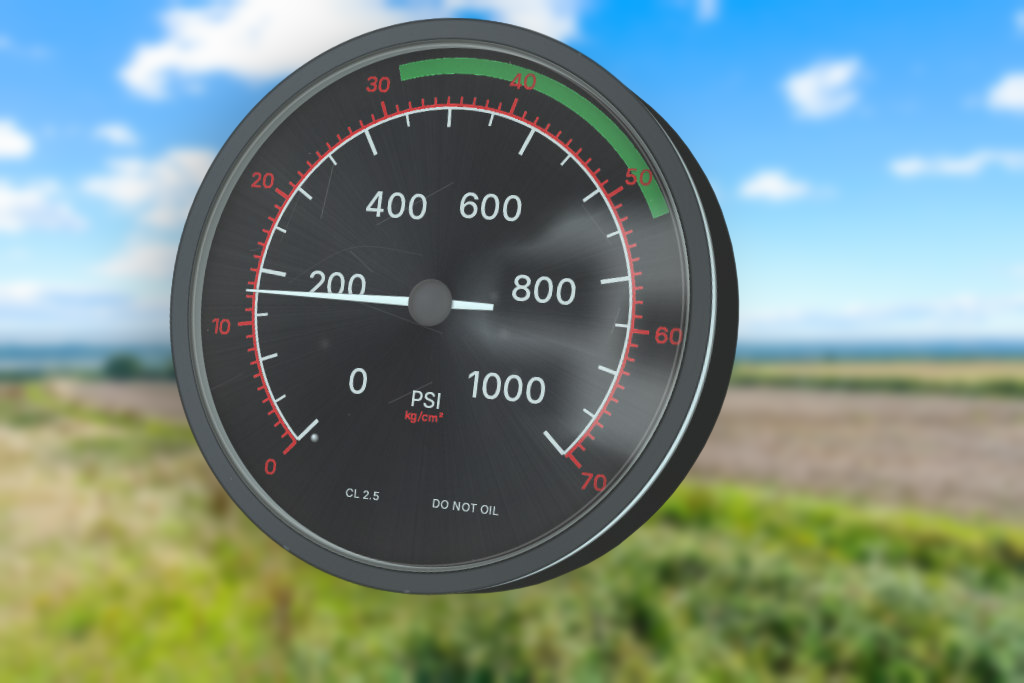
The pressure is 175 psi
